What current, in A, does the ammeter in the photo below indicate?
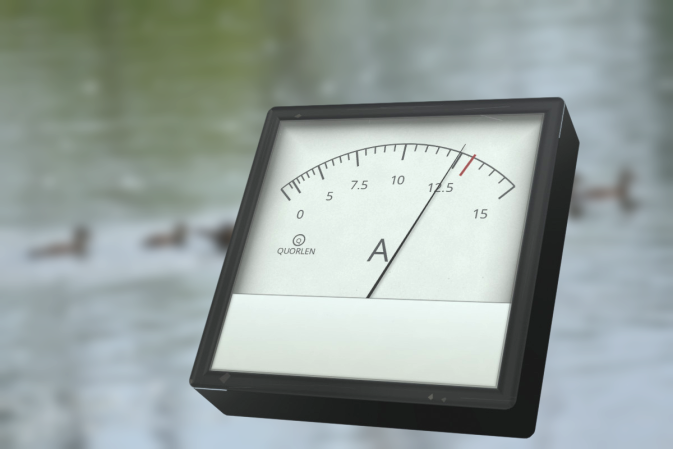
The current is 12.5 A
